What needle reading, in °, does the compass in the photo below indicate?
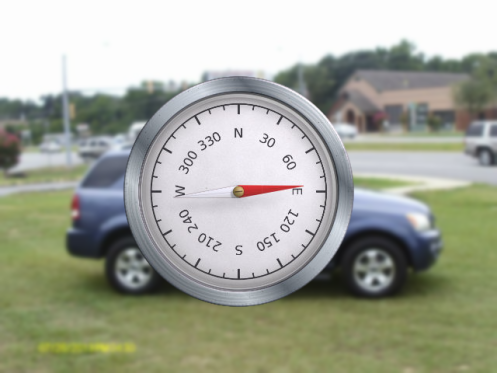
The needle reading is 85 °
